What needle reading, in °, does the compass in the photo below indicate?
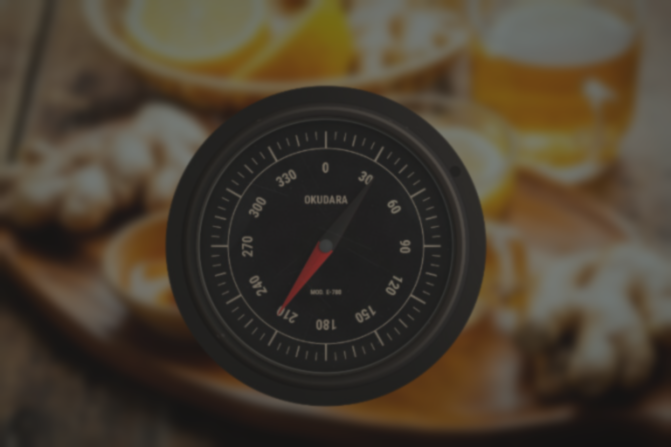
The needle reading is 215 °
